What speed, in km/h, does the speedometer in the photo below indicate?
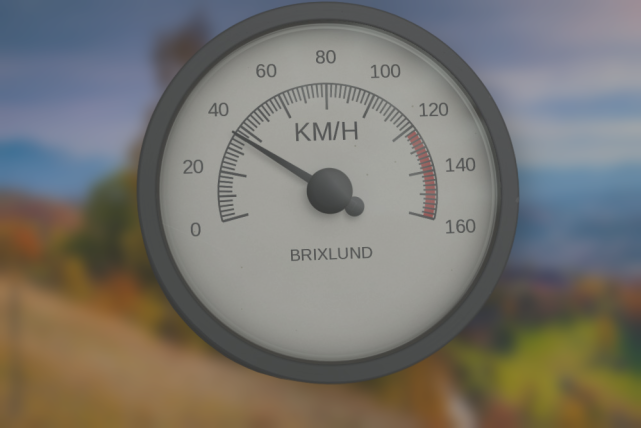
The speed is 36 km/h
